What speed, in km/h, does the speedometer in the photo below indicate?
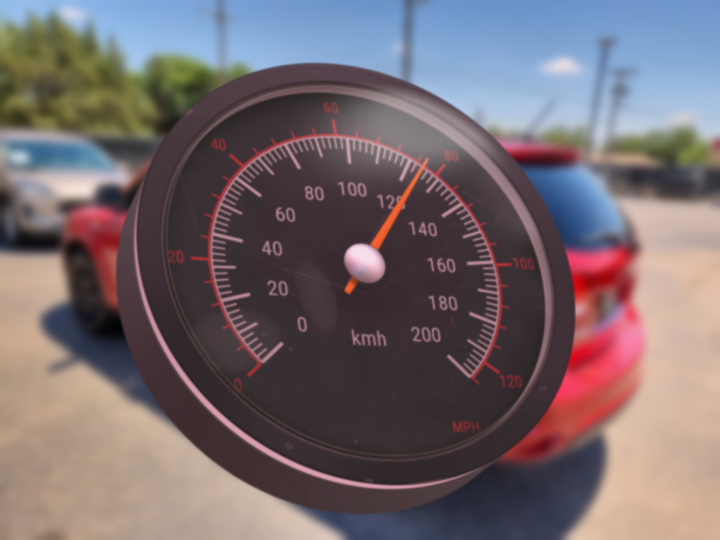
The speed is 124 km/h
